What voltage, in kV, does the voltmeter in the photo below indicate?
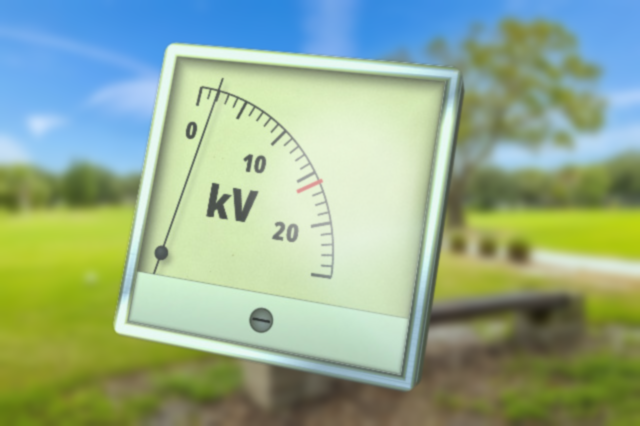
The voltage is 2 kV
